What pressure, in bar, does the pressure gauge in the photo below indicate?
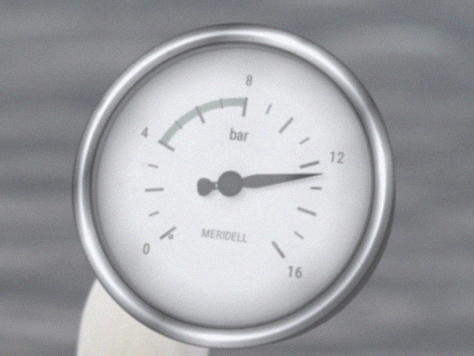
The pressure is 12.5 bar
